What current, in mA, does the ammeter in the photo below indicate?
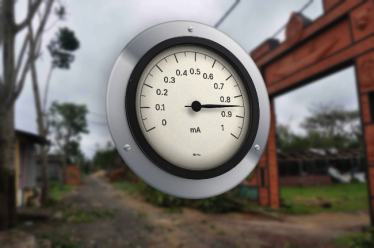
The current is 0.85 mA
